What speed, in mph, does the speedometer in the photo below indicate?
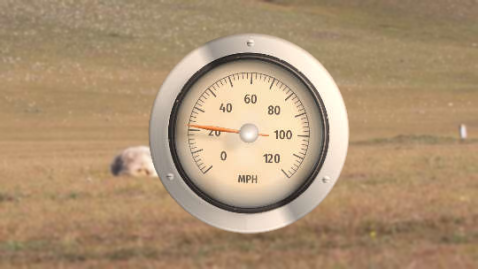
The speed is 22 mph
